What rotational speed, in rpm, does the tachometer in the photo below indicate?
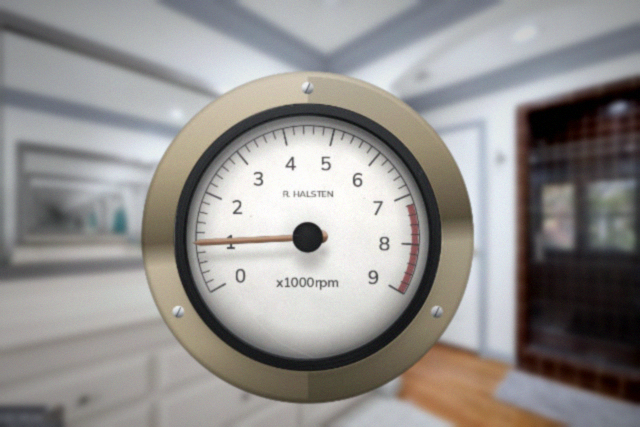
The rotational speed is 1000 rpm
